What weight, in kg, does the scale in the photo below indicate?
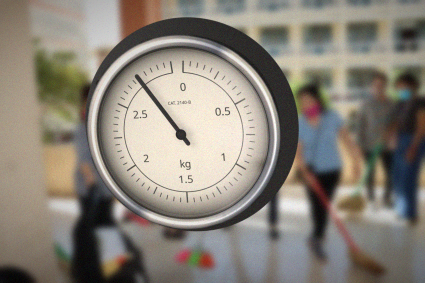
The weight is 2.75 kg
